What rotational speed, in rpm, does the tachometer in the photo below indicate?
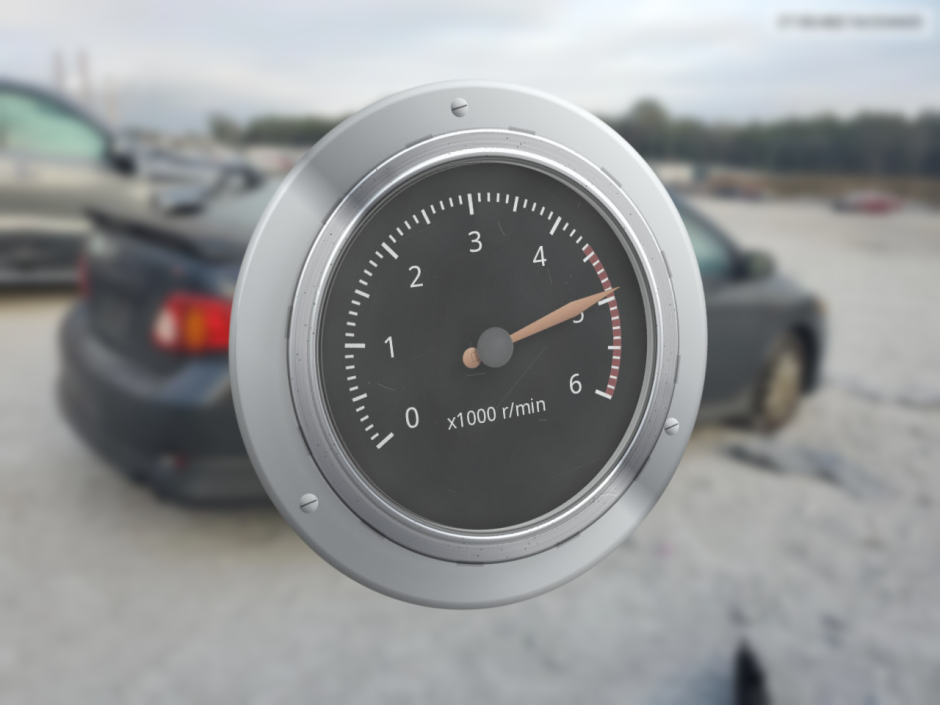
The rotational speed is 4900 rpm
